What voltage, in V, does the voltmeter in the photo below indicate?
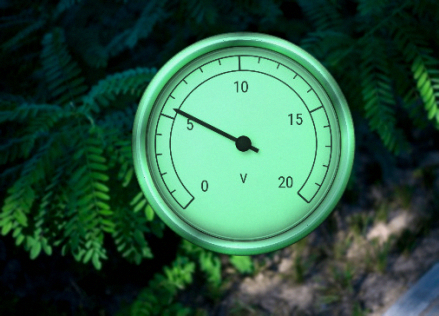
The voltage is 5.5 V
